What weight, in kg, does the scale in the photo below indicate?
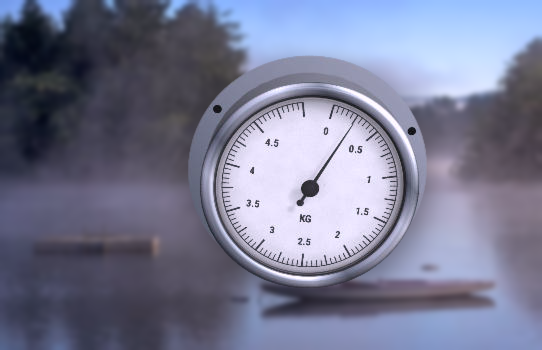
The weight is 0.25 kg
